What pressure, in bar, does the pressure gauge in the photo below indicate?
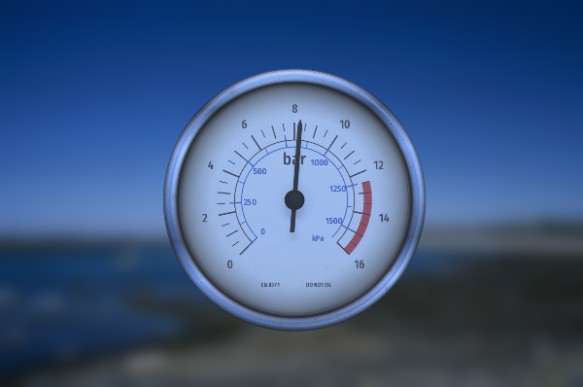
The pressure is 8.25 bar
